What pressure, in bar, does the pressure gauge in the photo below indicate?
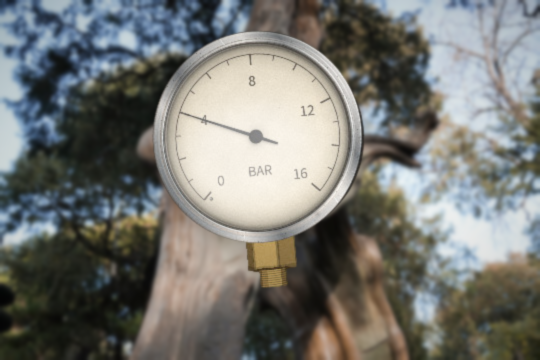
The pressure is 4 bar
